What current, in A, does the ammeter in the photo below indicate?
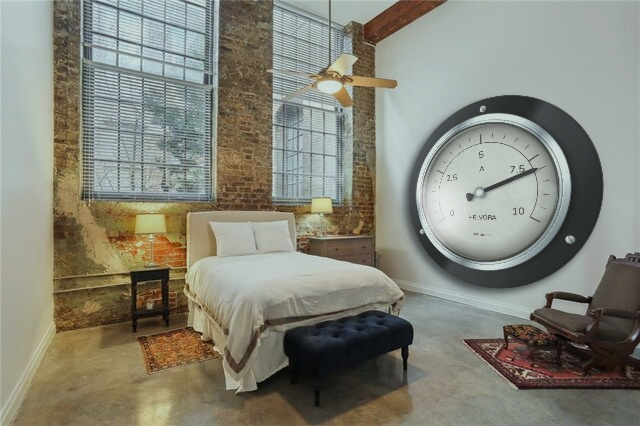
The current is 8 A
